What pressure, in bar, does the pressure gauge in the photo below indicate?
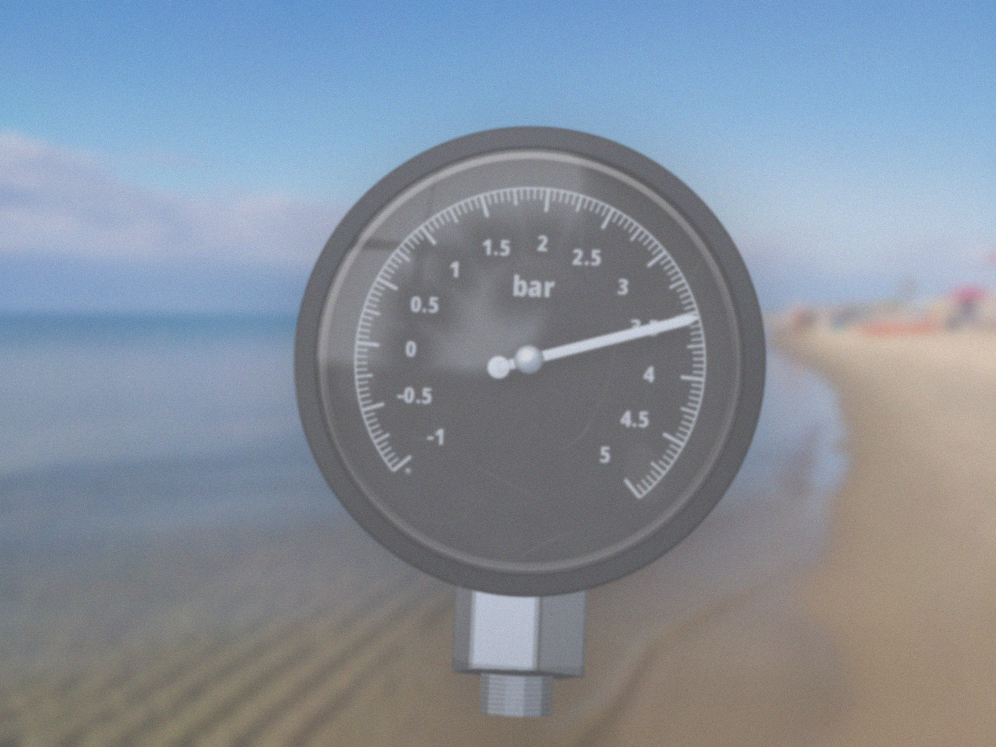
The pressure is 3.55 bar
